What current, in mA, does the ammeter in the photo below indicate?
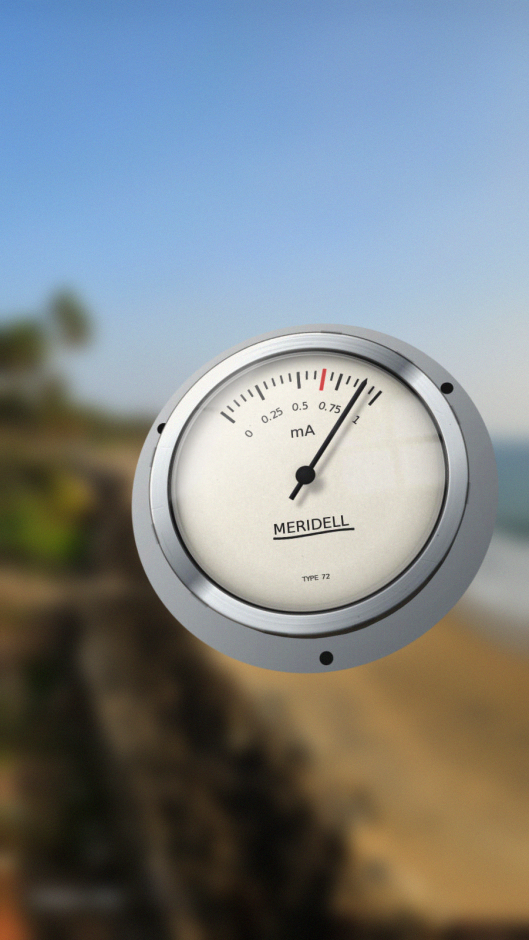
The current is 0.9 mA
